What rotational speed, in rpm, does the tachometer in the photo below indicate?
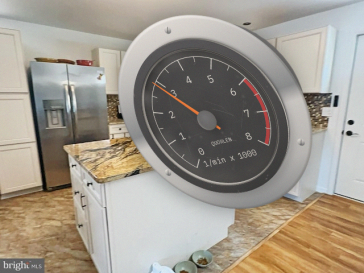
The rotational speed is 3000 rpm
